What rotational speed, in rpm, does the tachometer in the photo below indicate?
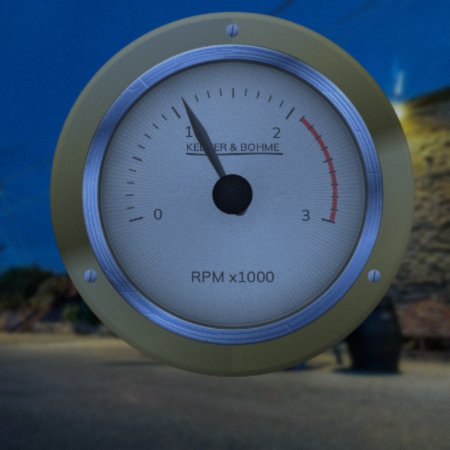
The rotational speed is 1100 rpm
